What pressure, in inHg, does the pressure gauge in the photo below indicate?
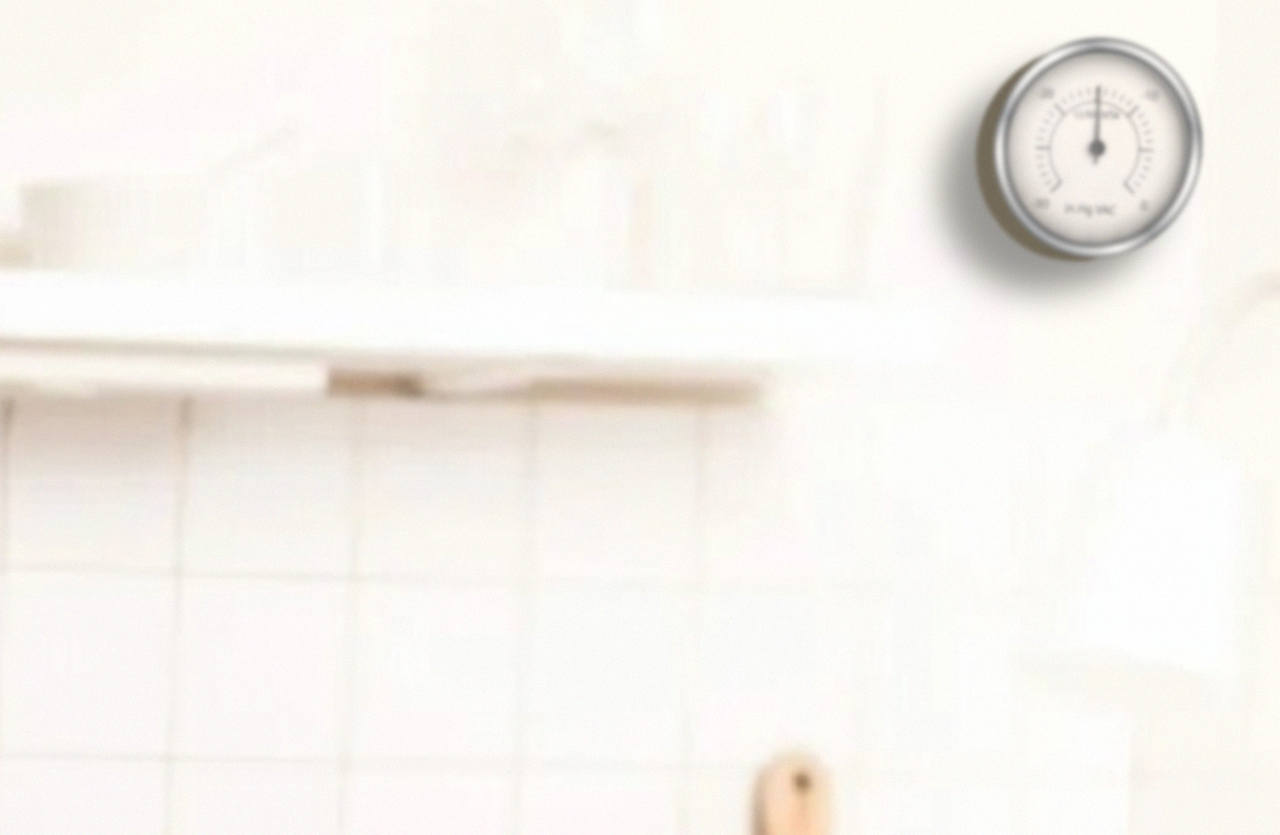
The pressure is -15 inHg
